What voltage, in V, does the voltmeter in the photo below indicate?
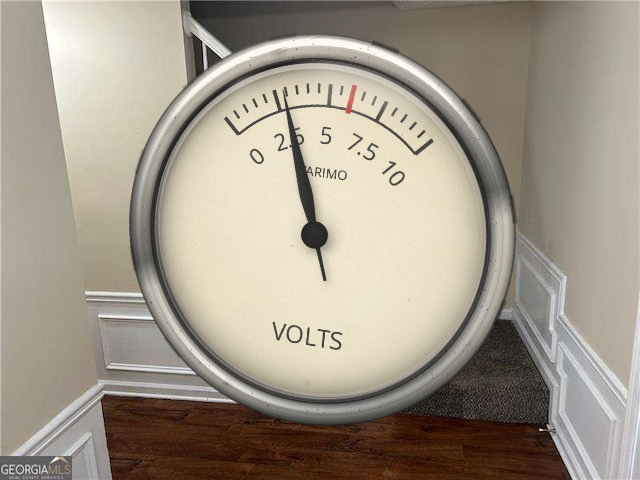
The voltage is 3 V
